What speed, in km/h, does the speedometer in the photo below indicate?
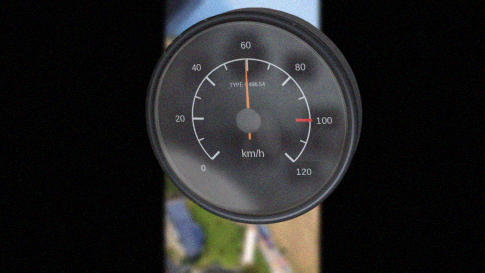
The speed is 60 km/h
